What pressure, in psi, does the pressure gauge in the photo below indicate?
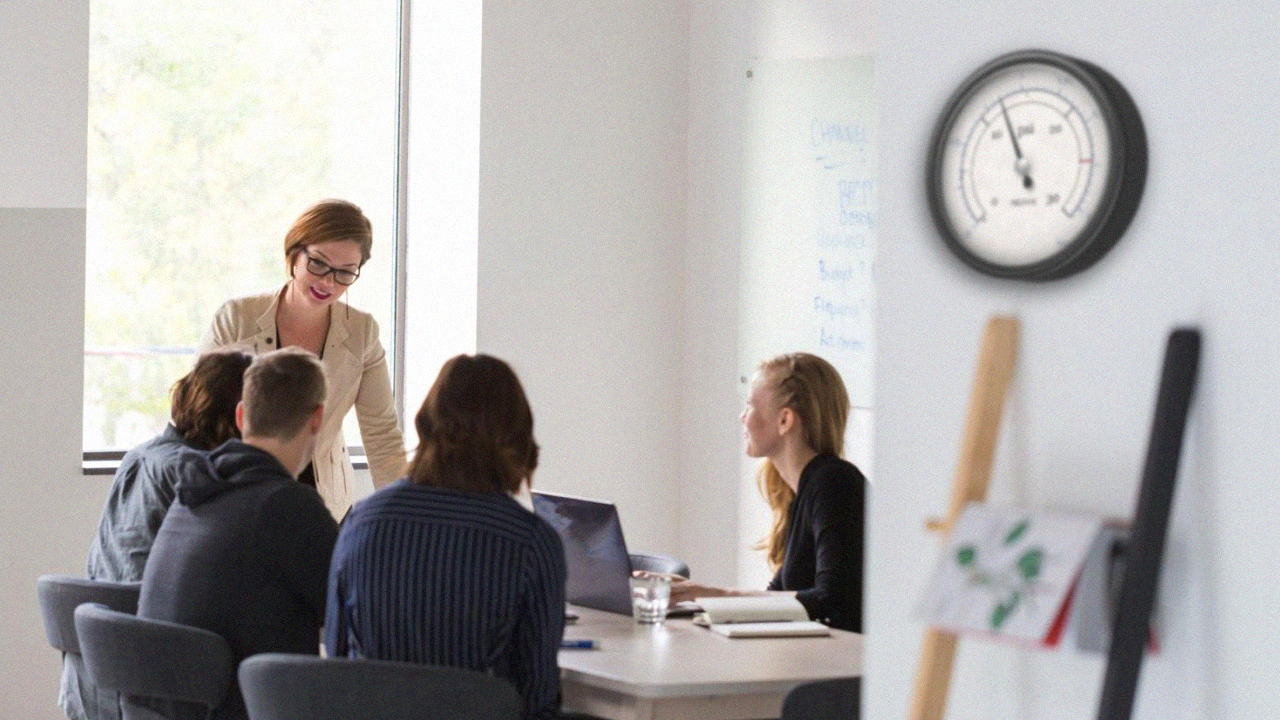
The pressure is 12.5 psi
